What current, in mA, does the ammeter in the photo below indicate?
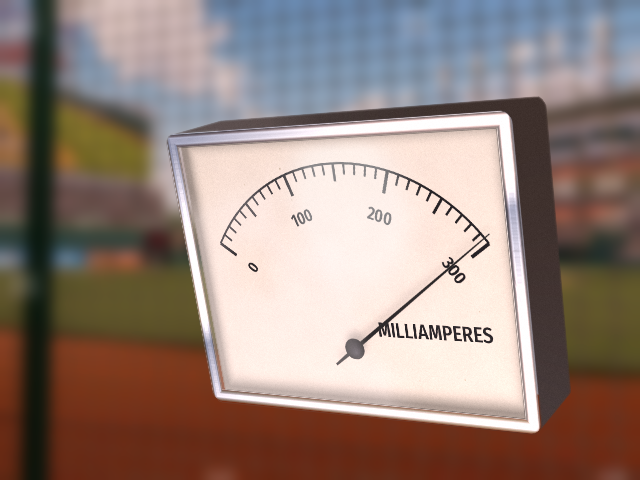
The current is 295 mA
